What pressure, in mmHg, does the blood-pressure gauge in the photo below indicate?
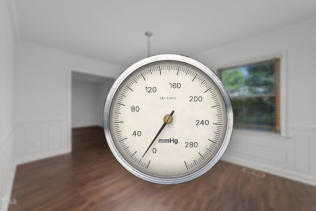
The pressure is 10 mmHg
